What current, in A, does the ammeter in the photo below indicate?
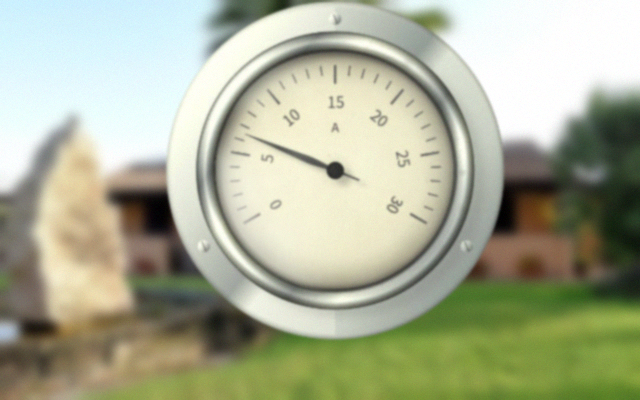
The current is 6.5 A
